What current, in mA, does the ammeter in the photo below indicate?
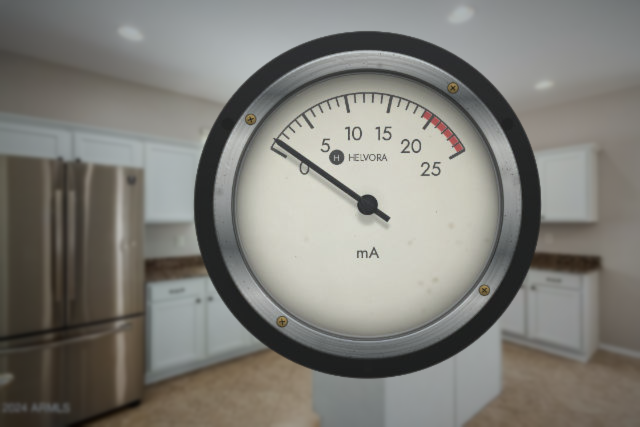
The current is 1 mA
